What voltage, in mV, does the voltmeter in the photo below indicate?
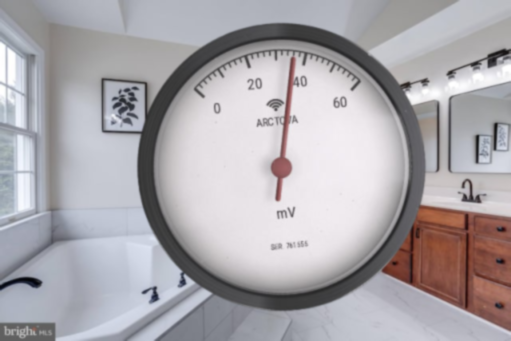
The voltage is 36 mV
